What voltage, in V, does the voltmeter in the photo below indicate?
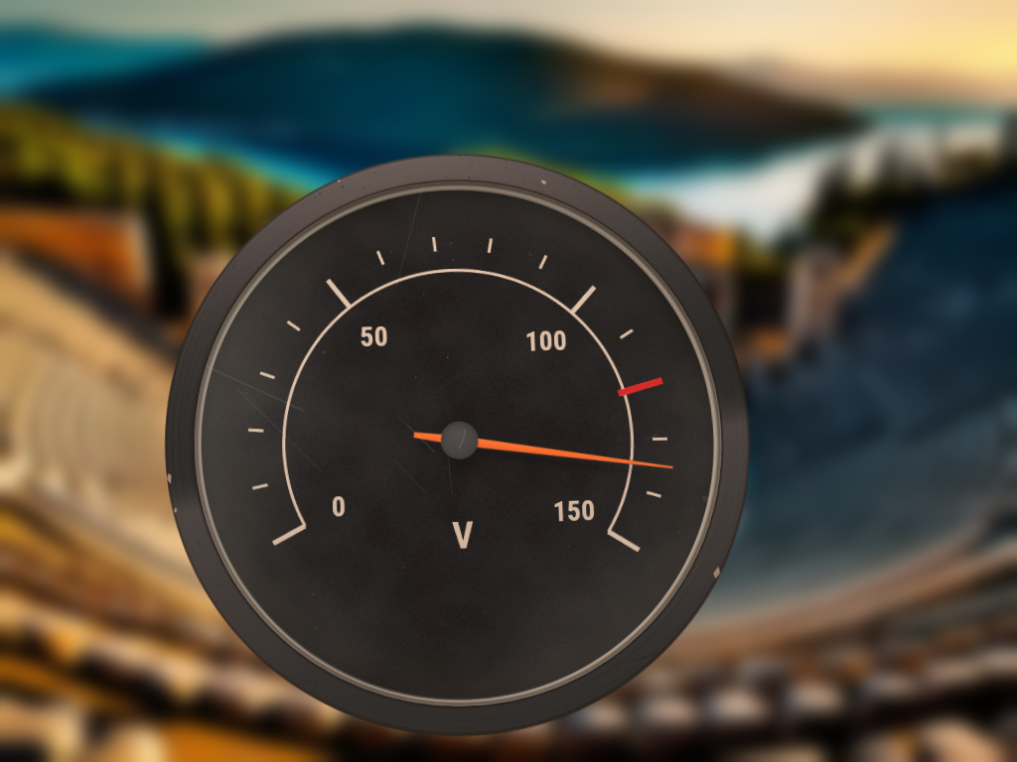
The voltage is 135 V
